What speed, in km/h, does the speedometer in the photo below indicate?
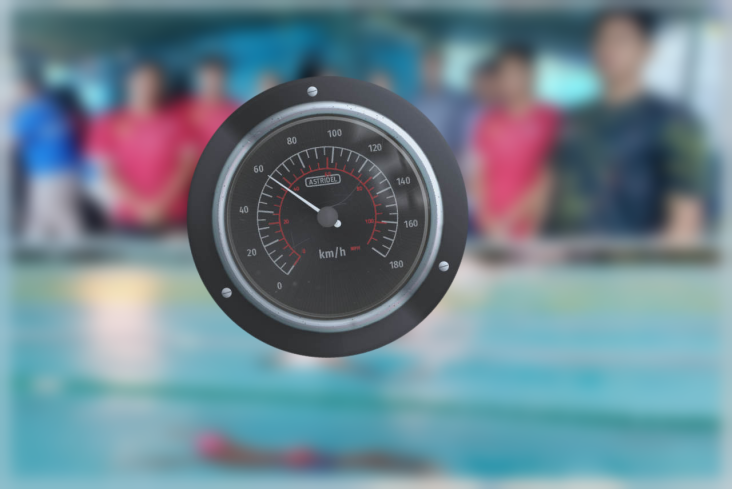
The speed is 60 km/h
